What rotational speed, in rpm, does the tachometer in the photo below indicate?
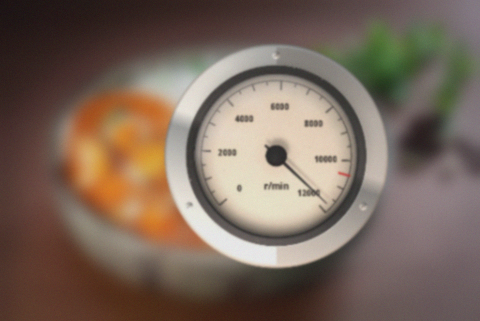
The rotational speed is 11750 rpm
